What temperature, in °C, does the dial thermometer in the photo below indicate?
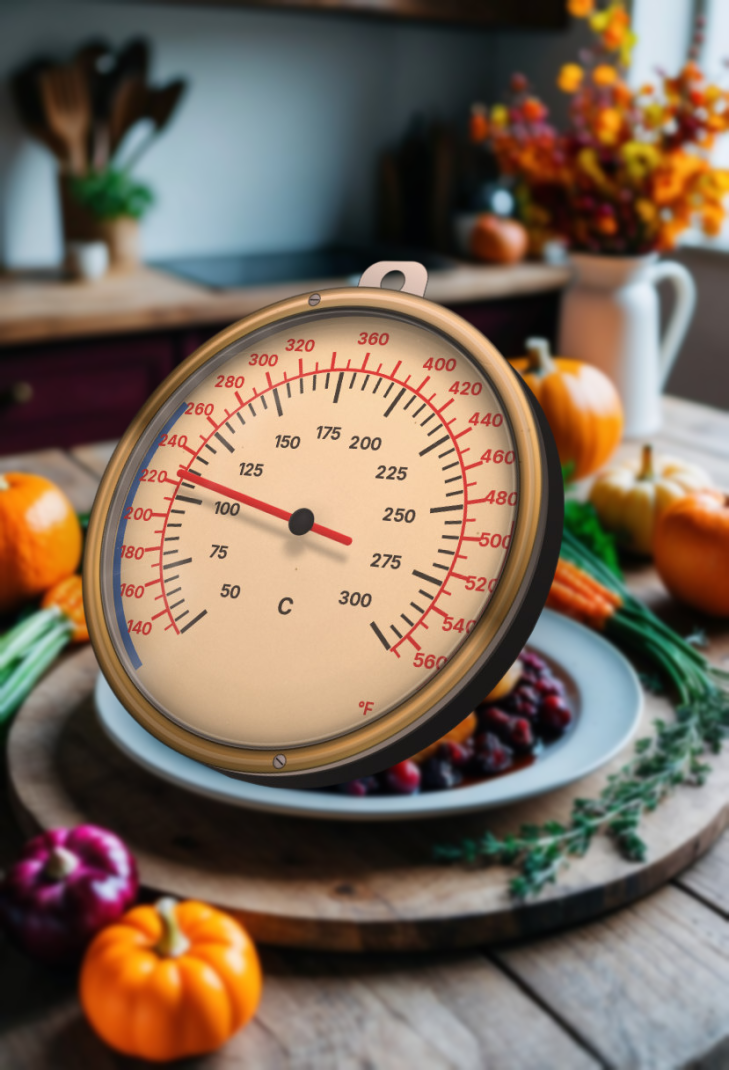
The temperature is 107.5 °C
